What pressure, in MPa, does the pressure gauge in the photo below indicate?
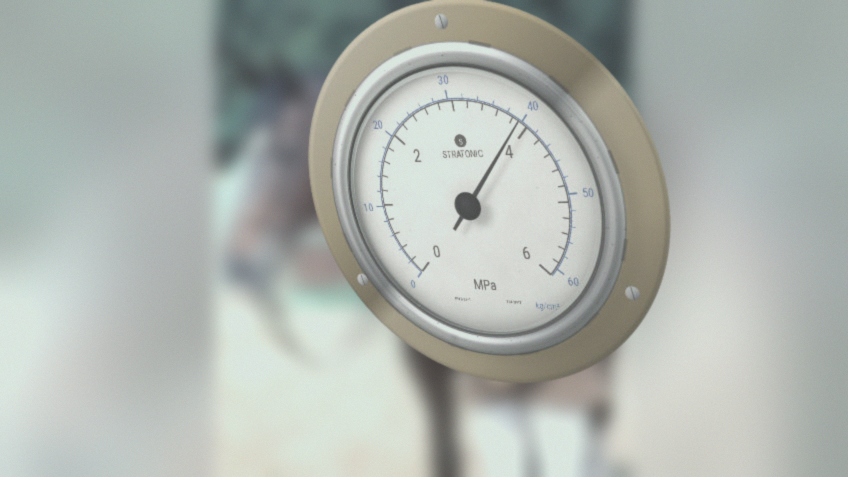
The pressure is 3.9 MPa
